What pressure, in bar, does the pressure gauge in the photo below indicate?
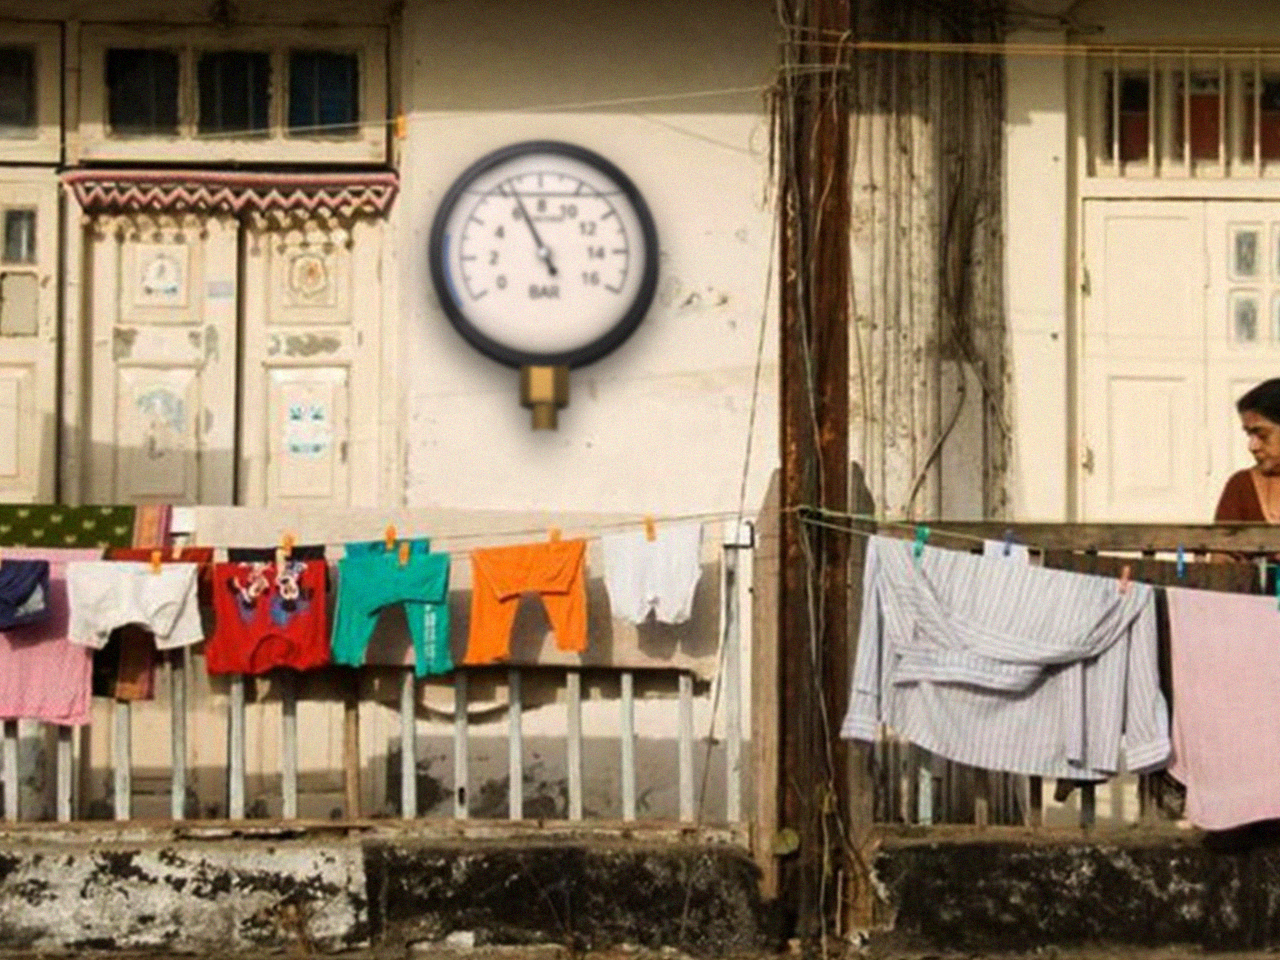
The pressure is 6.5 bar
